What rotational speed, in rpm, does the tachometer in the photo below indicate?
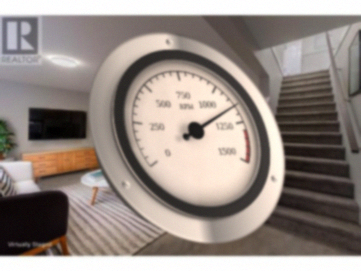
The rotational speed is 1150 rpm
